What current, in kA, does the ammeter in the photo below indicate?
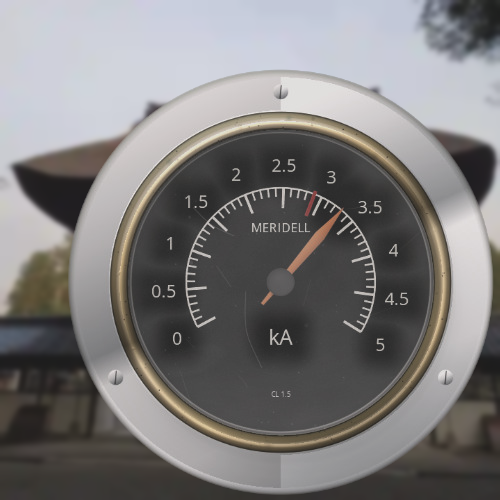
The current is 3.3 kA
